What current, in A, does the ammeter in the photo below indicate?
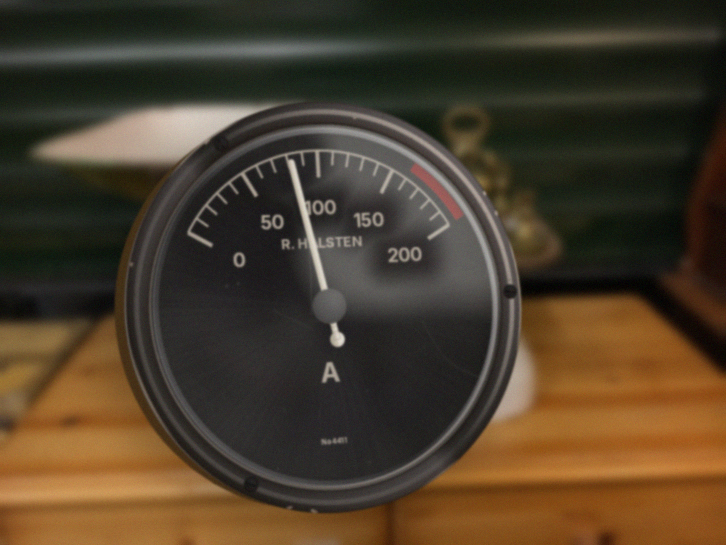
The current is 80 A
